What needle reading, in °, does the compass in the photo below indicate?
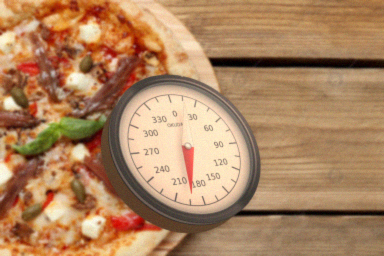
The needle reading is 195 °
